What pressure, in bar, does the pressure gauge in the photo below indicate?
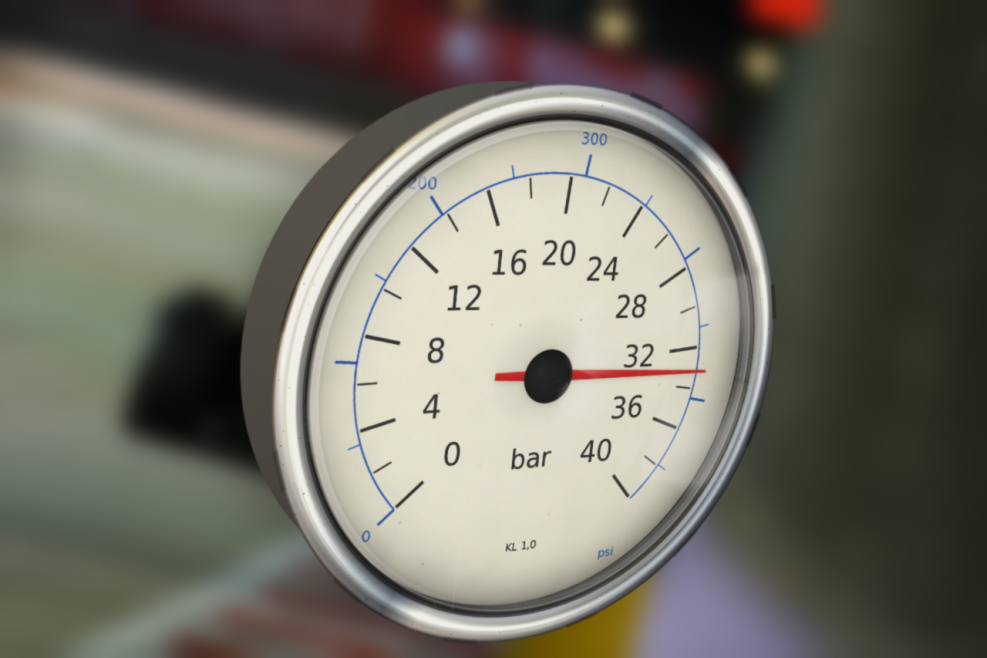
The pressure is 33 bar
